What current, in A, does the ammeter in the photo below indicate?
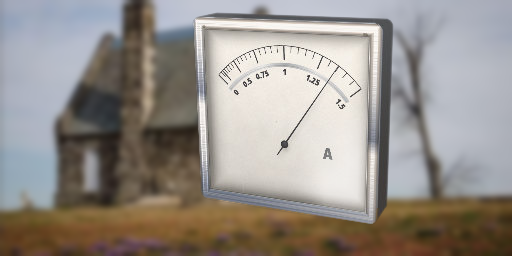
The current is 1.35 A
